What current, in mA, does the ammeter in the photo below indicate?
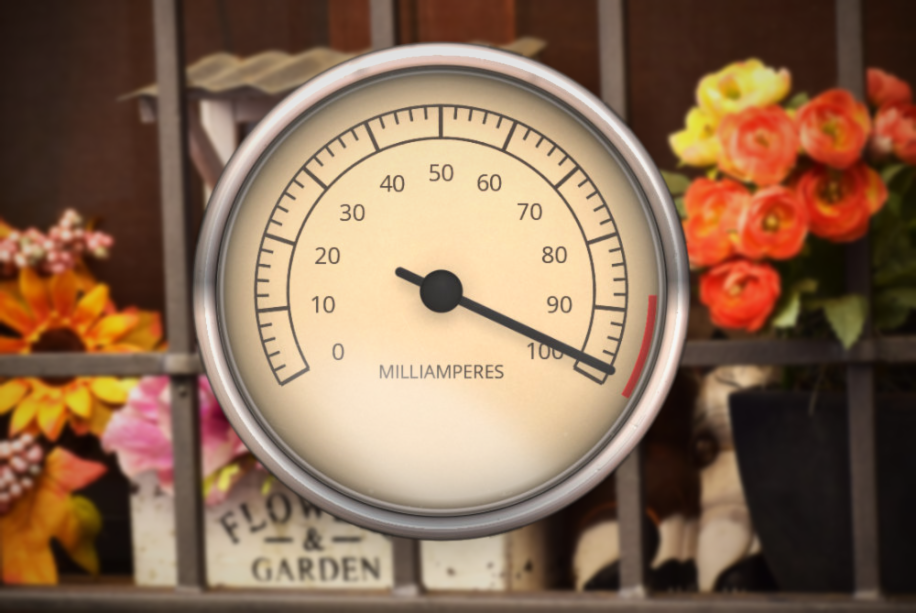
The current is 98 mA
